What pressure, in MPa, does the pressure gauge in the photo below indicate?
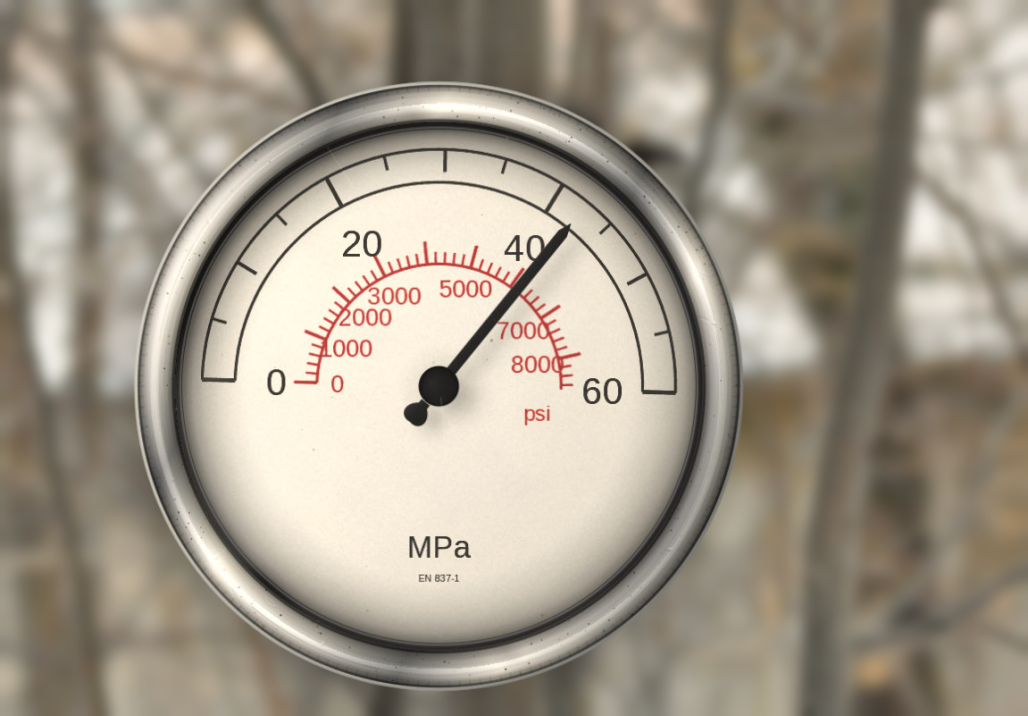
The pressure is 42.5 MPa
